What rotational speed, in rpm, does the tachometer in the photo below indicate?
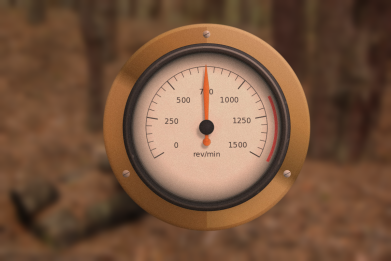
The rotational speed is 750 rpm
